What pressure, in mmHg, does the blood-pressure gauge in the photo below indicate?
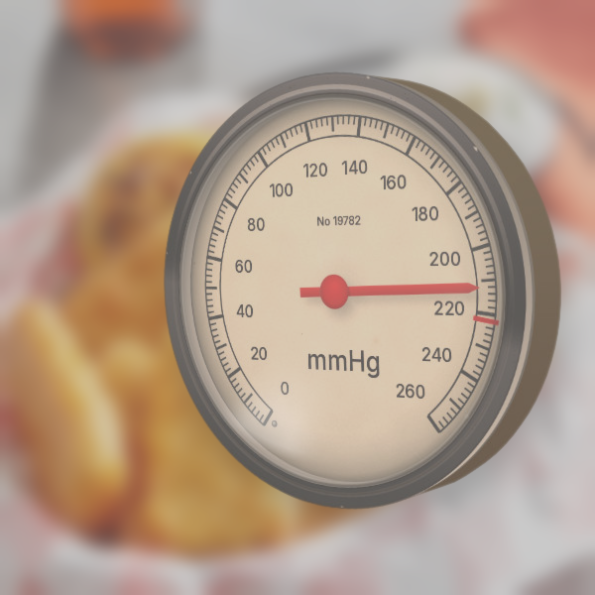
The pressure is 212 mmHg
